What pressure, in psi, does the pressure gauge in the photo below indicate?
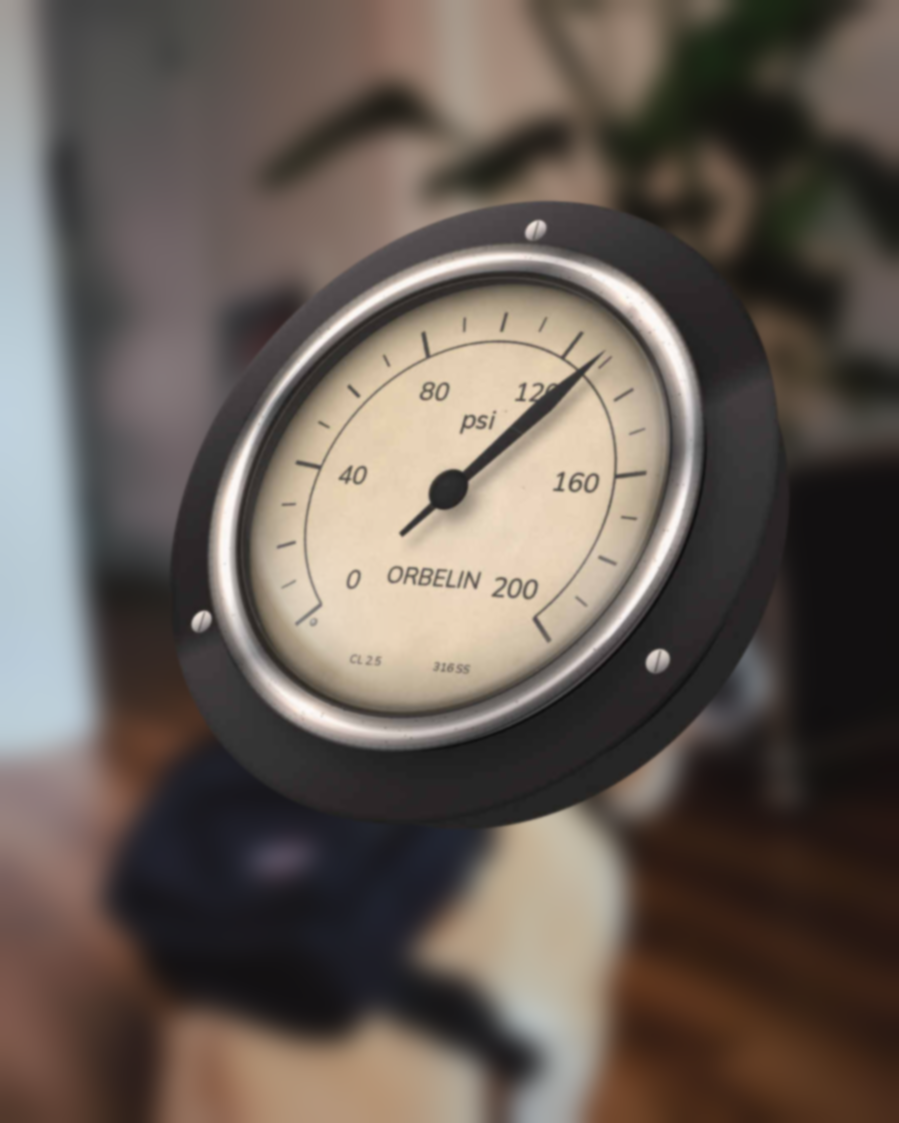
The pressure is 130 psi
